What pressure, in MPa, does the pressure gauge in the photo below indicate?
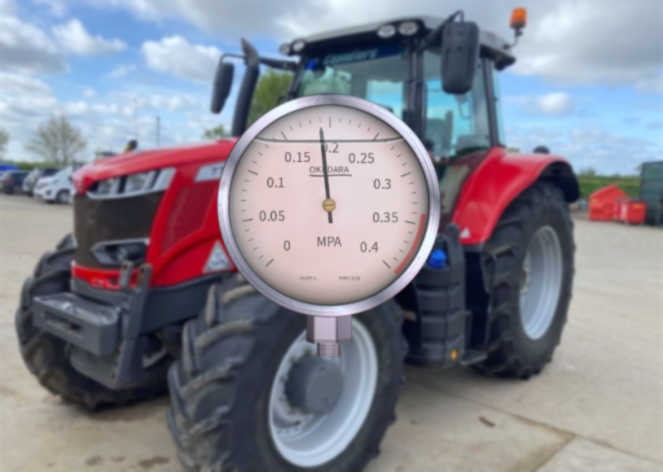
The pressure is 0.19 MPa
